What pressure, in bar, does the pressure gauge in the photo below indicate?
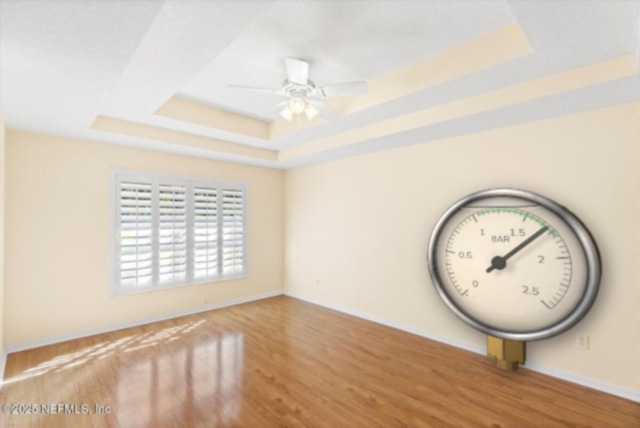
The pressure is 1.7 bar
